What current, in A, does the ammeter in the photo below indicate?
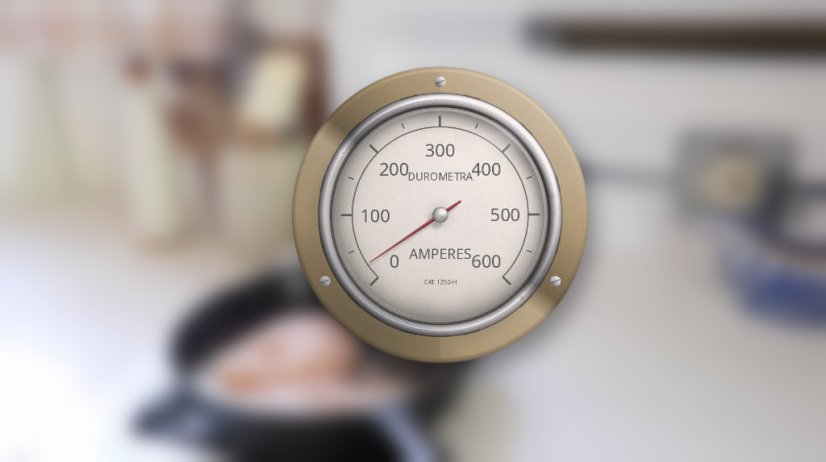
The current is 25 A
